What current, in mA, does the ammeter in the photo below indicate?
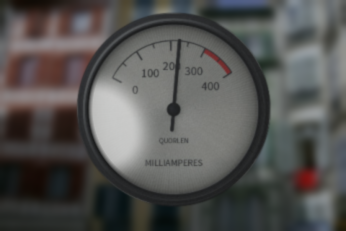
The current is 225 mA
